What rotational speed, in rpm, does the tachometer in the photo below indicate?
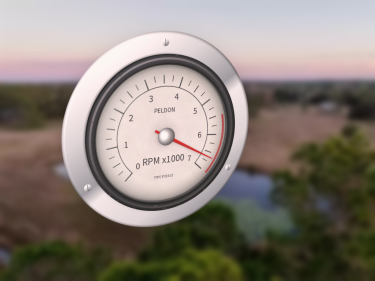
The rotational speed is 6625 rpm
